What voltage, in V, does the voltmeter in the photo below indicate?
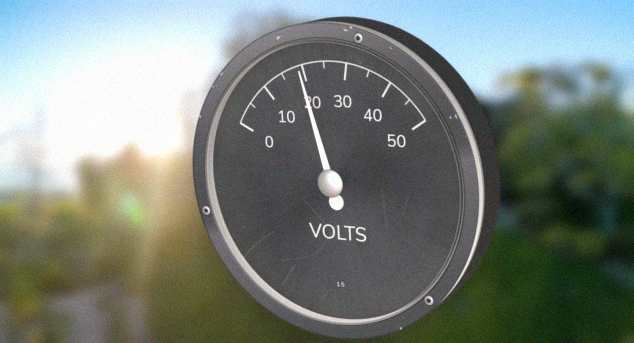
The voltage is 20 V
